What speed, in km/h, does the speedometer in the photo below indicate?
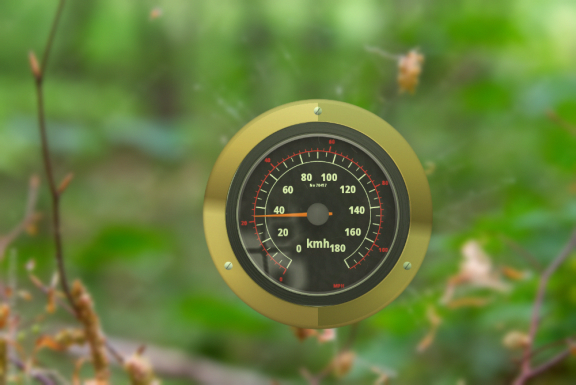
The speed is 35 km/h
